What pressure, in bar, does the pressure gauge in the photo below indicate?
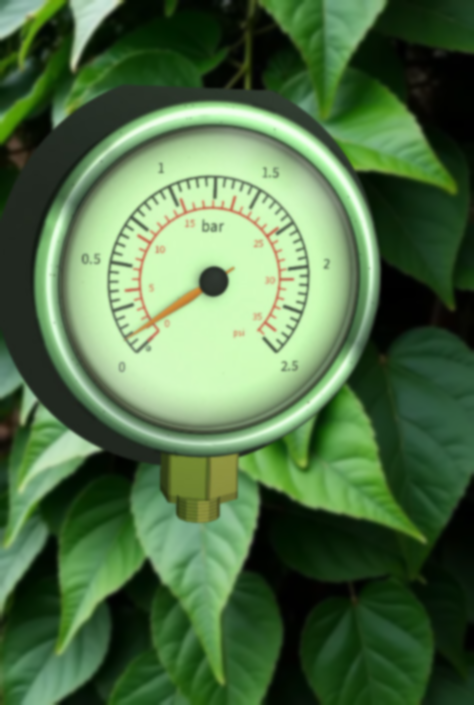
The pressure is 0.1 bar
